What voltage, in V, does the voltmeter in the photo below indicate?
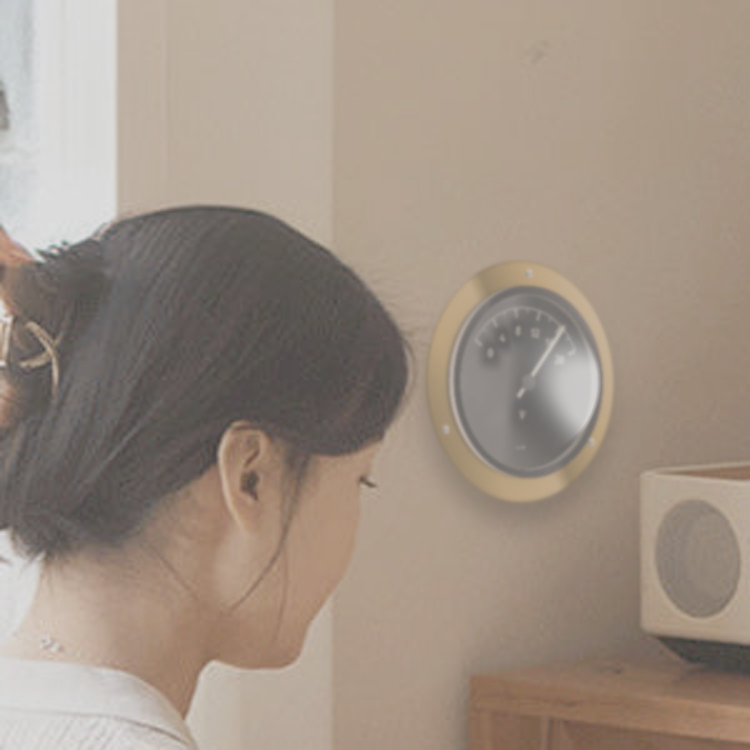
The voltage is 16 V
